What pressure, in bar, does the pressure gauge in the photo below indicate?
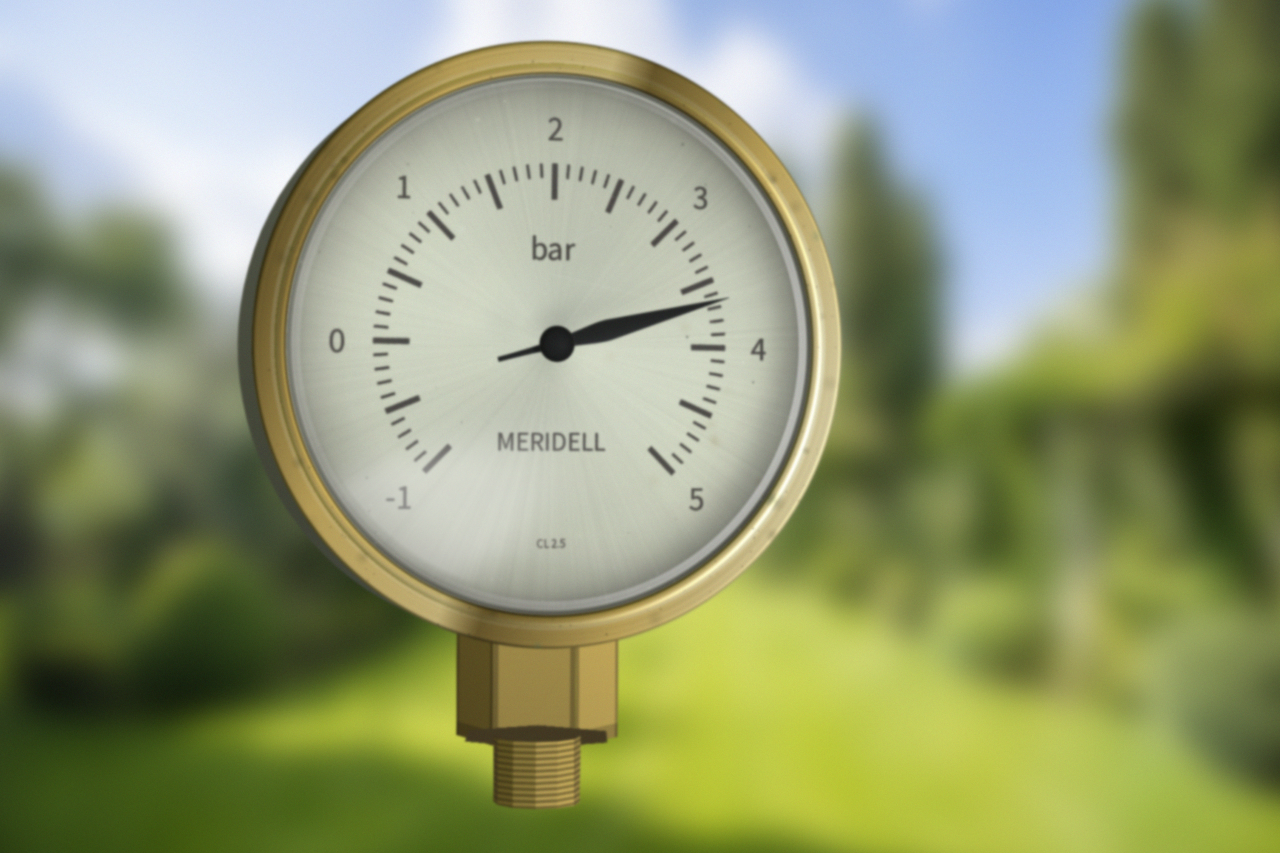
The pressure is 3.65 bar
